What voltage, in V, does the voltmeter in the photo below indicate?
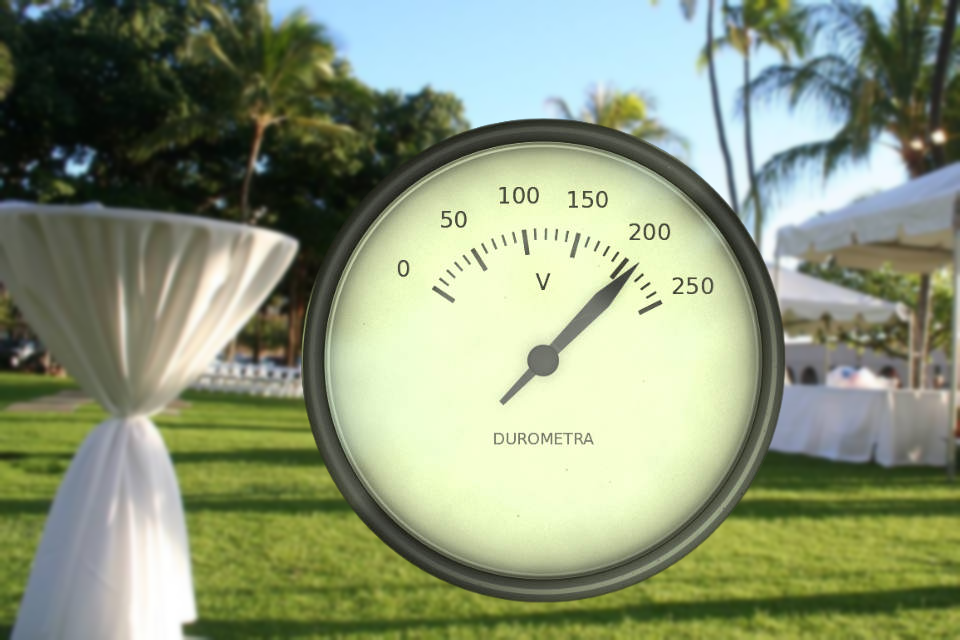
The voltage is 210 V
